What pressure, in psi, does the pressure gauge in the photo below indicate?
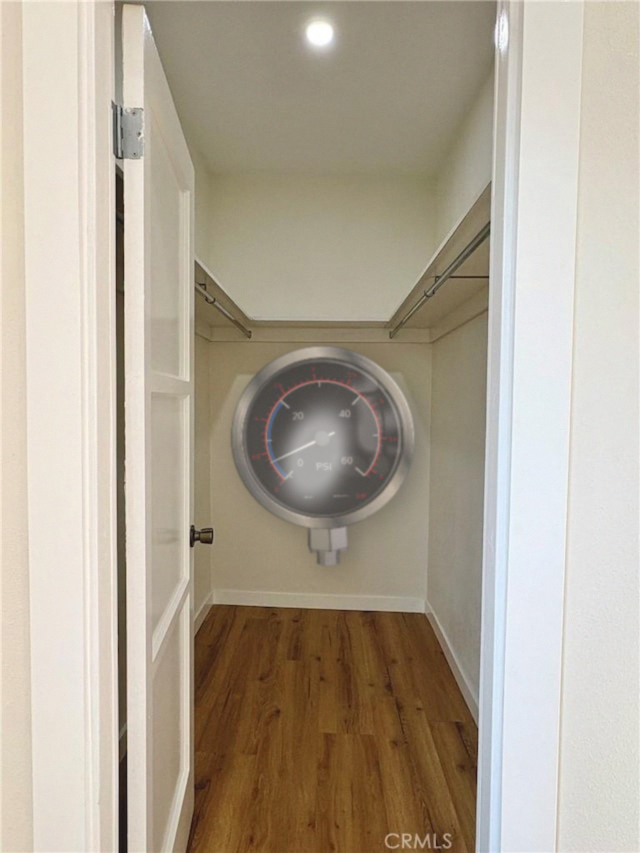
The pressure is 5 psi
